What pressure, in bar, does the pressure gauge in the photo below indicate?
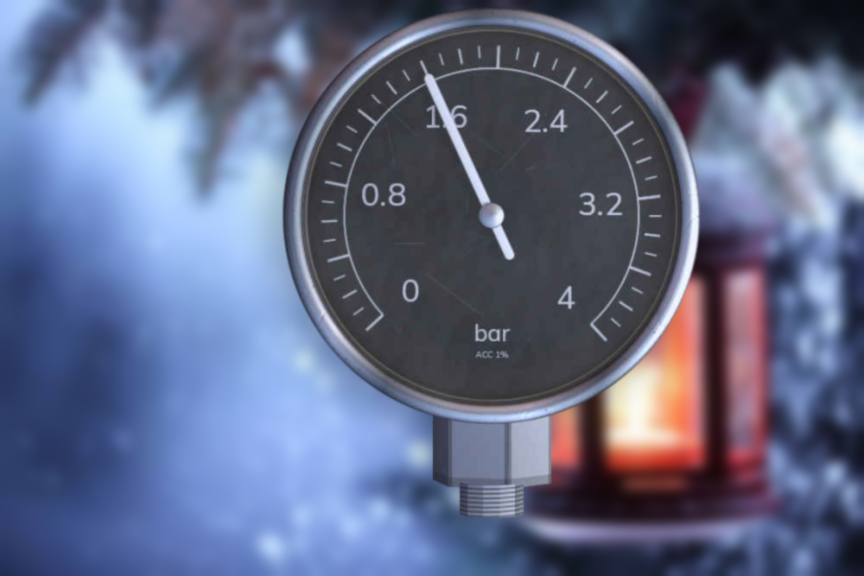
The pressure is 1.6 bar
